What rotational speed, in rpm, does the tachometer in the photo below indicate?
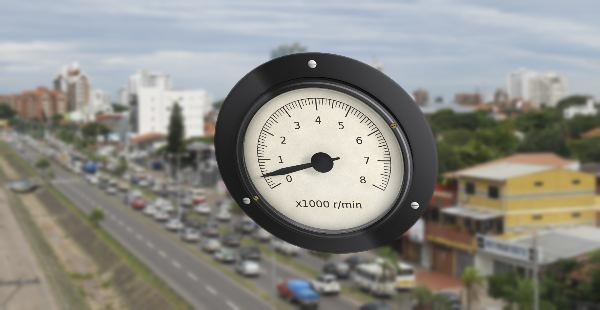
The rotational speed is 500 rpm
